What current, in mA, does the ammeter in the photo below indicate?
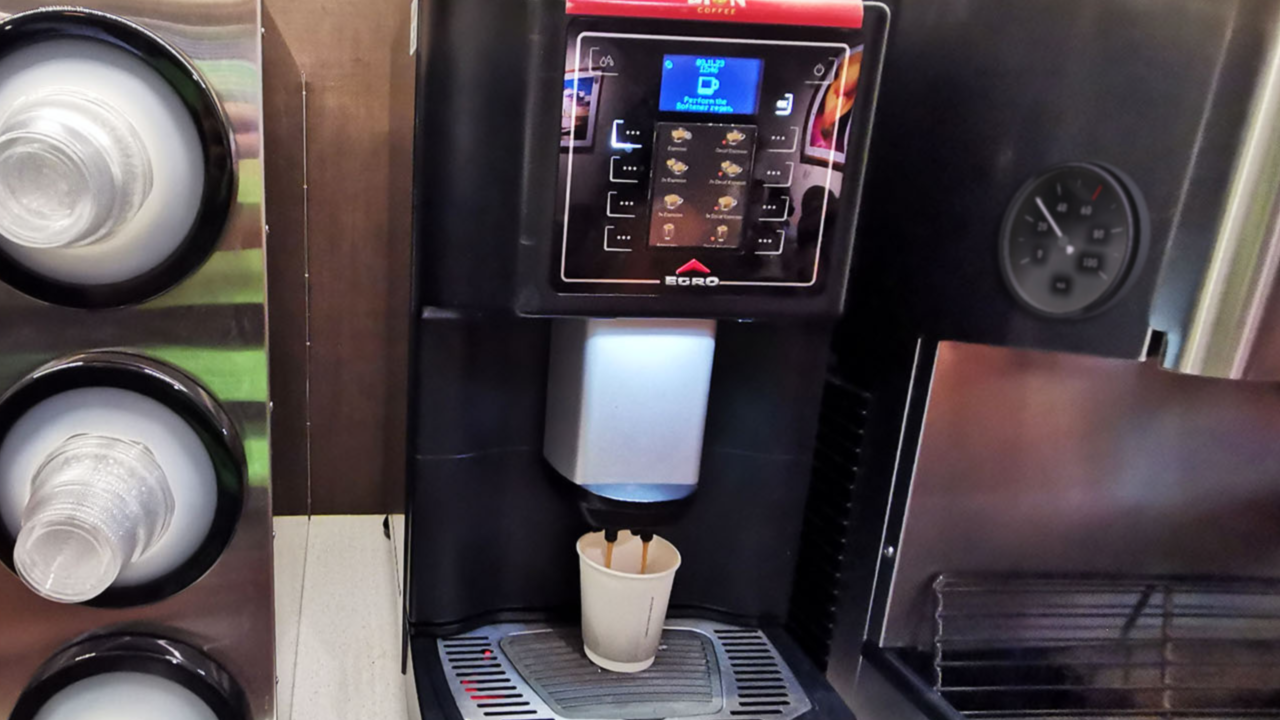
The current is 30 mA
